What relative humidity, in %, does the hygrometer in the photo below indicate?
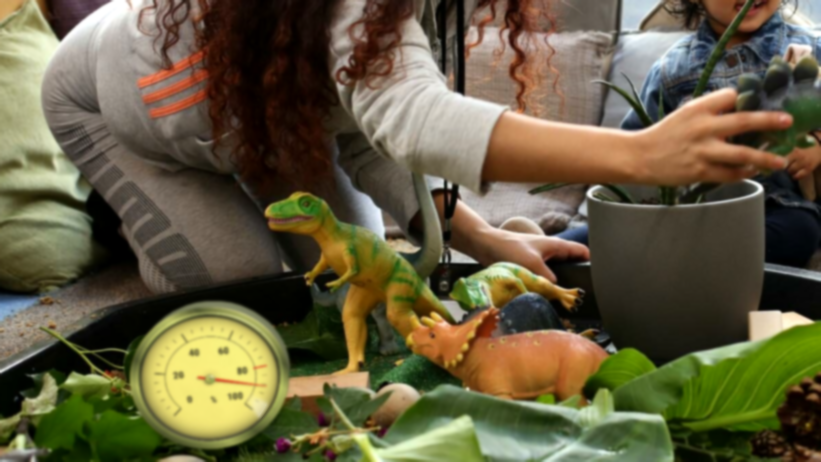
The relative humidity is 88 %
